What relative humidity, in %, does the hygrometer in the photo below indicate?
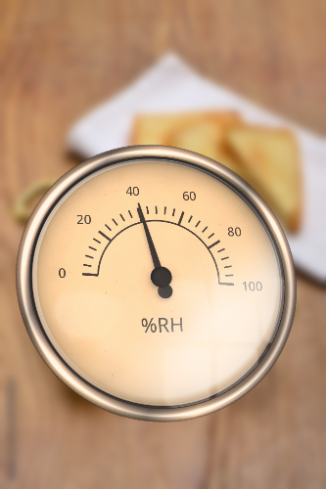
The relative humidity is 40 %
